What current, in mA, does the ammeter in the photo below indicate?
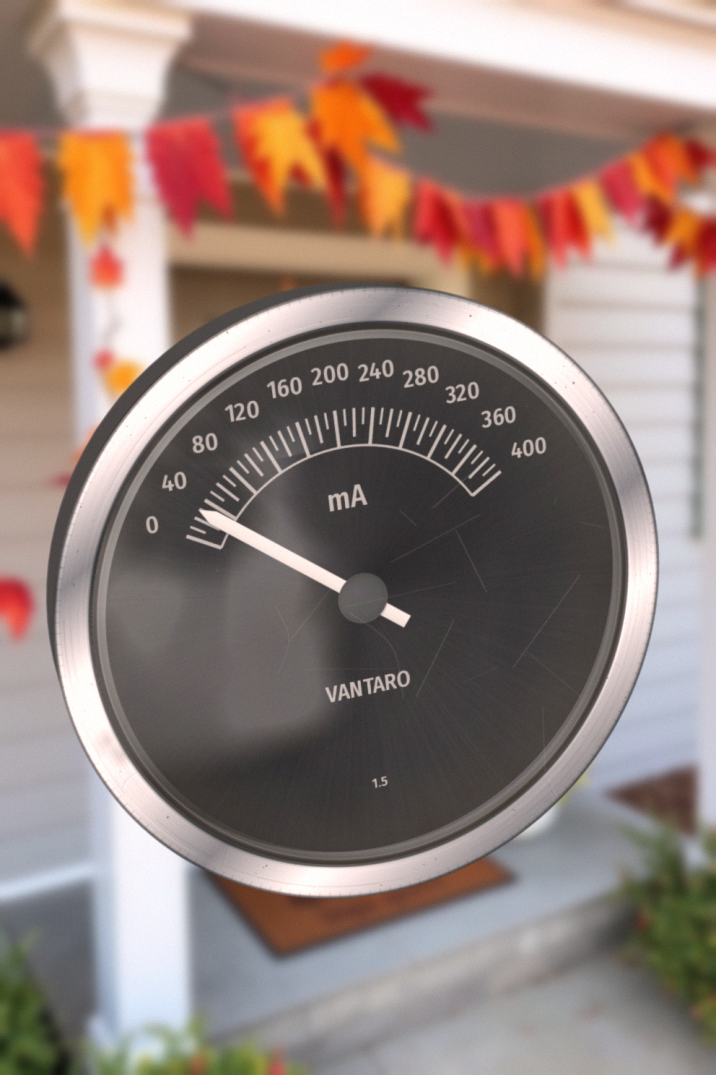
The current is 30 mA
